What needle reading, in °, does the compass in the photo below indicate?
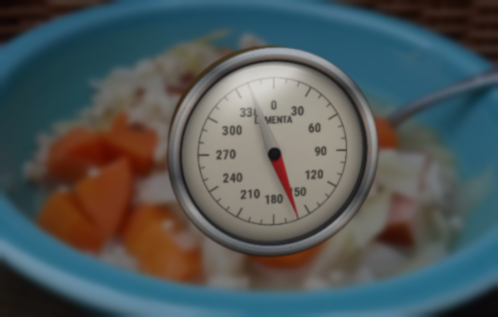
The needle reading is 160 °
